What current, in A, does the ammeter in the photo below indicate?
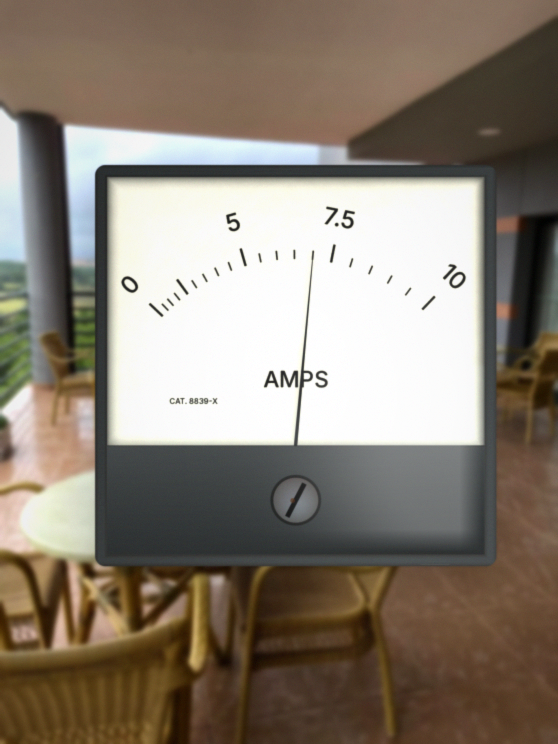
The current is 7 A
